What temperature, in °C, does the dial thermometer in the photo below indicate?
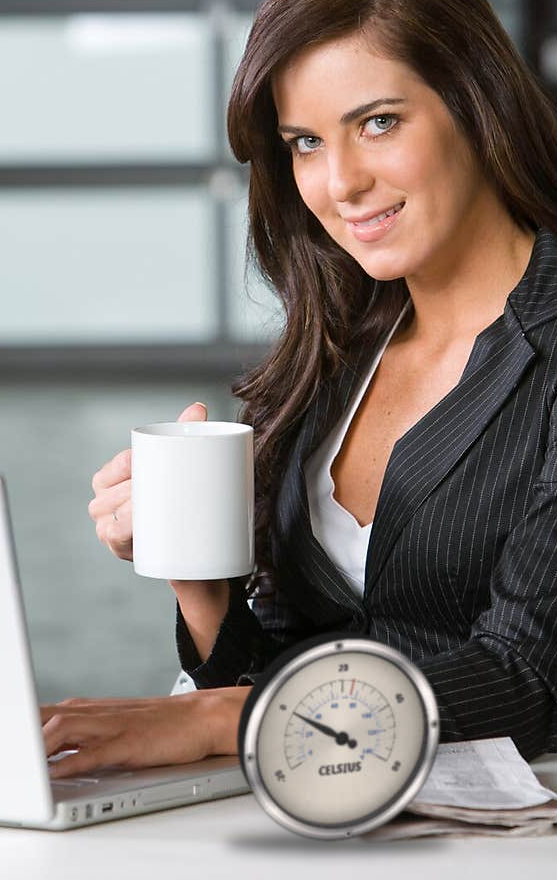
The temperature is 0 °C
